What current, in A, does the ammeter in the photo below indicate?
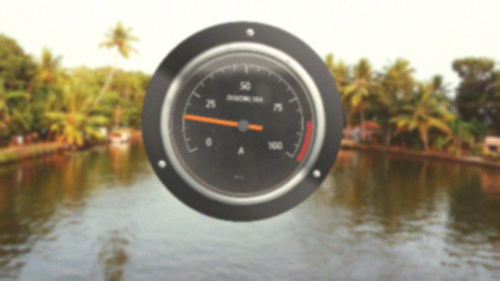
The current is 15 A
